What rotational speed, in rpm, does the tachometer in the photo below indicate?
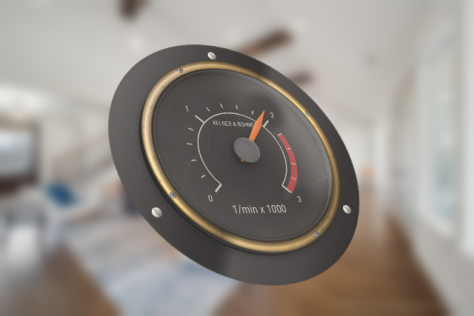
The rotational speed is 1900 rpm
